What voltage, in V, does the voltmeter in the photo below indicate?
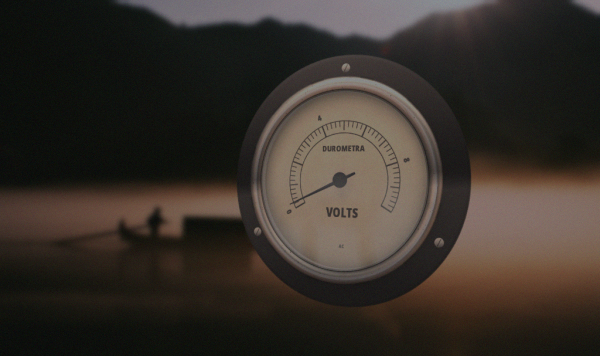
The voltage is 0.2 V
